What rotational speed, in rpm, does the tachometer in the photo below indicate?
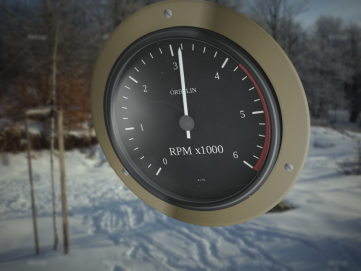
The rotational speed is 3200 rpm
